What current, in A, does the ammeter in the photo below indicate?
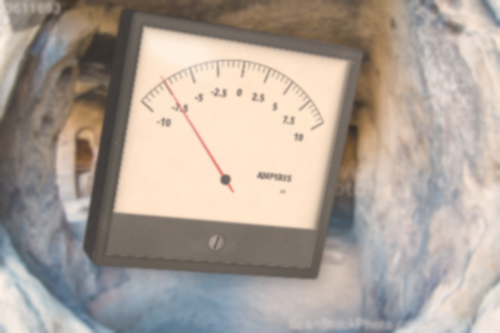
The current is -7.5 A
